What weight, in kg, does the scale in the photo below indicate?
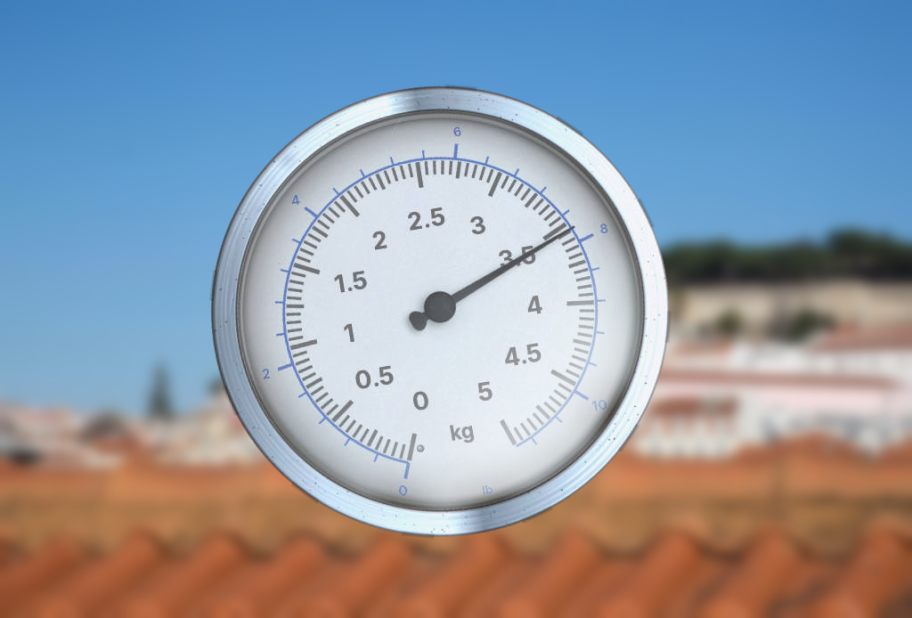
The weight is 3.55 kg
